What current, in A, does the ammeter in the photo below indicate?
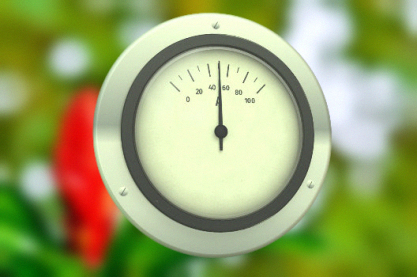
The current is 50 A
